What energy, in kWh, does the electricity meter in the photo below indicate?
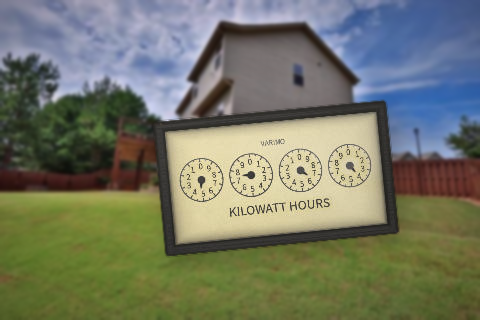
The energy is 4764 kWh
